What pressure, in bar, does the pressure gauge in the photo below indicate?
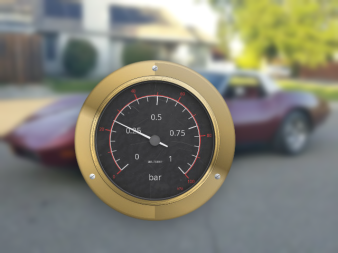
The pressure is 0.25 bar
